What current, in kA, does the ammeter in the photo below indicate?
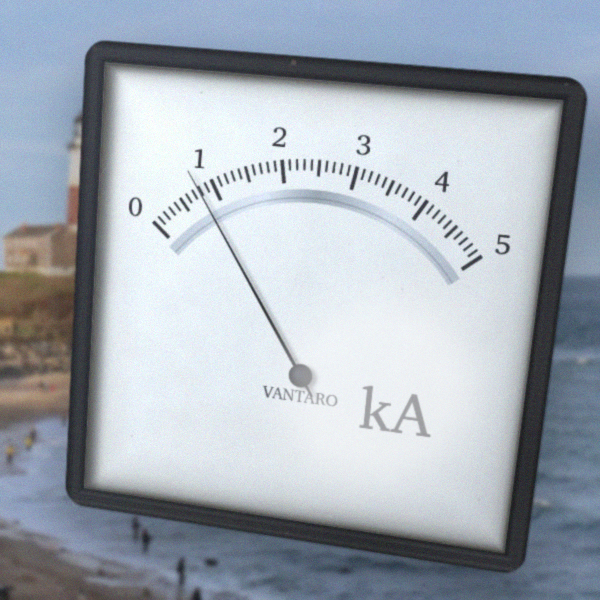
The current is 0.8 kA
